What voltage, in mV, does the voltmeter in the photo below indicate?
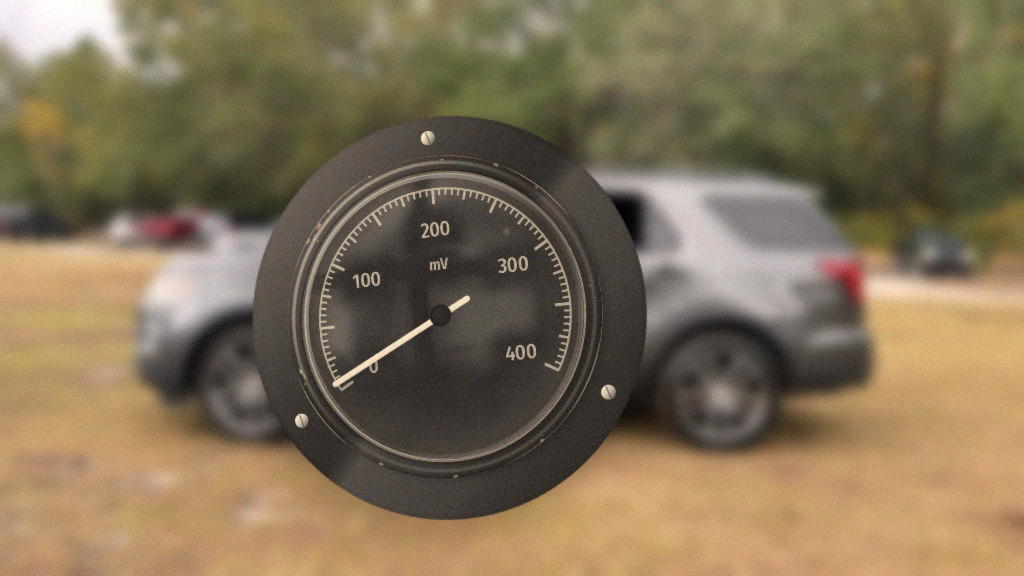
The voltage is 5 mV
